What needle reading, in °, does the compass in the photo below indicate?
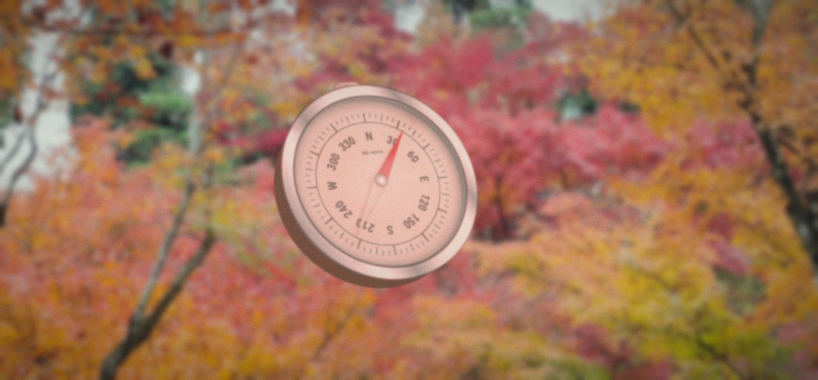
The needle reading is 35 °
